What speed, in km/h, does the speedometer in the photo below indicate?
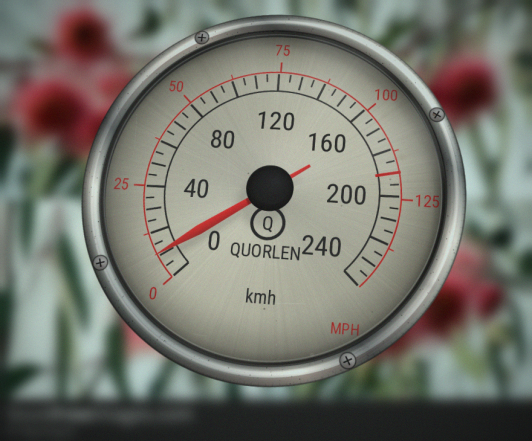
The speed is 10 km/h
